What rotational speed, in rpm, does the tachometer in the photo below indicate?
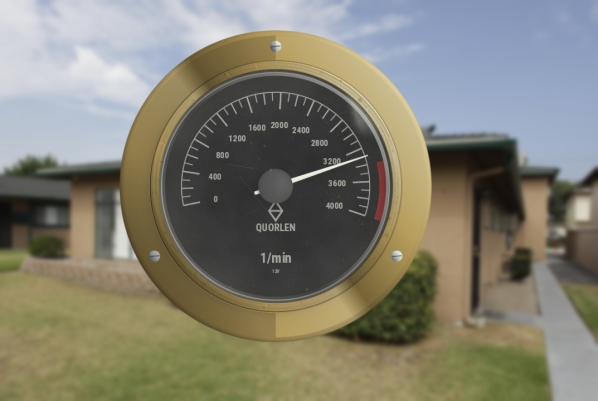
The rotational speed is 3300 rpm
